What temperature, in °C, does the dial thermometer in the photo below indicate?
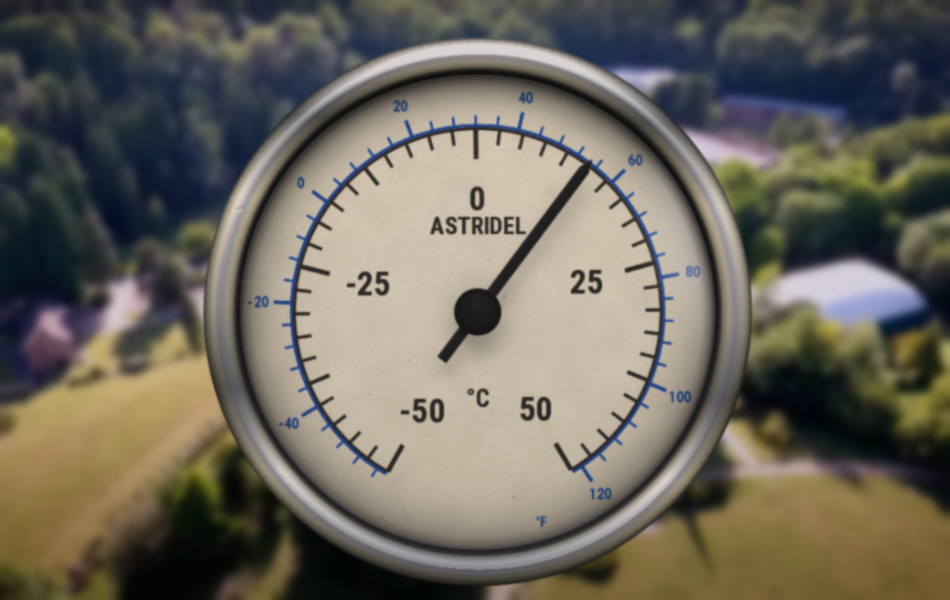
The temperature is 12.5 °C
